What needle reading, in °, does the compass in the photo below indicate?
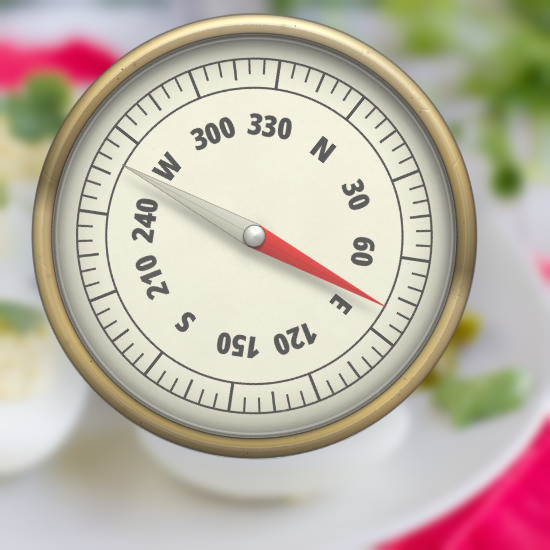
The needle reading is 80 °
